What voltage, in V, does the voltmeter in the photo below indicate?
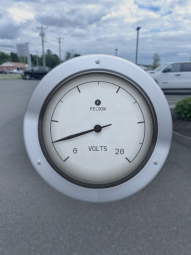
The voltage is 2 V
